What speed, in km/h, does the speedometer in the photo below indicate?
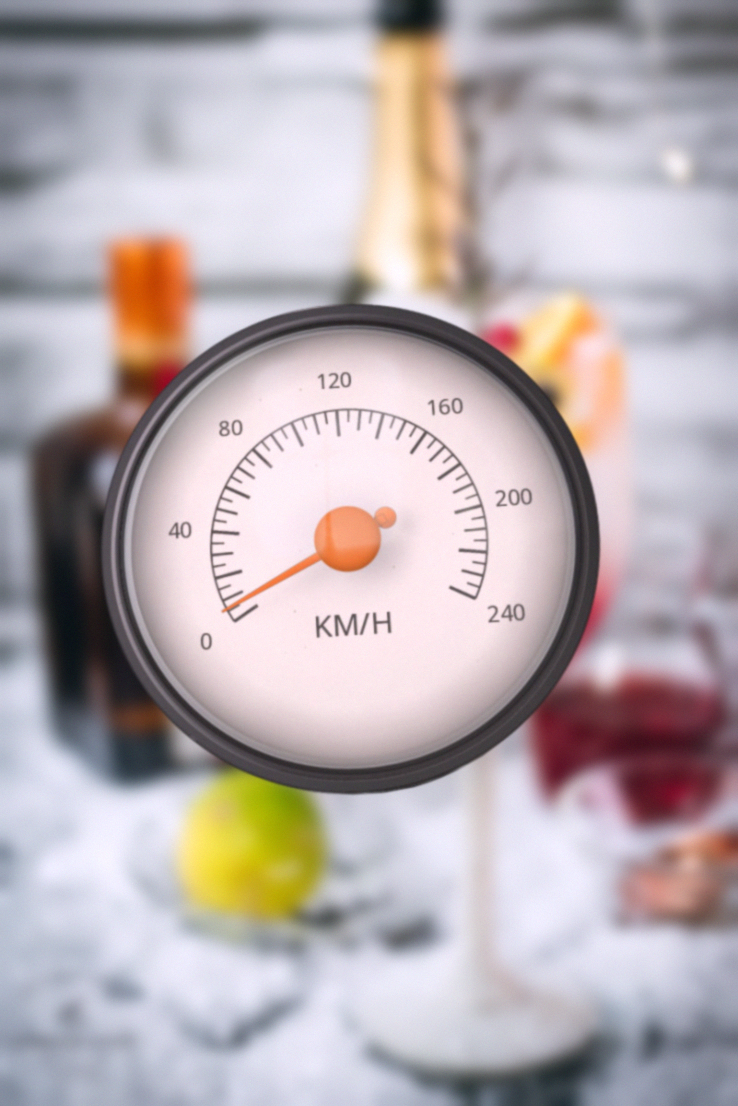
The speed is 5 km/h
